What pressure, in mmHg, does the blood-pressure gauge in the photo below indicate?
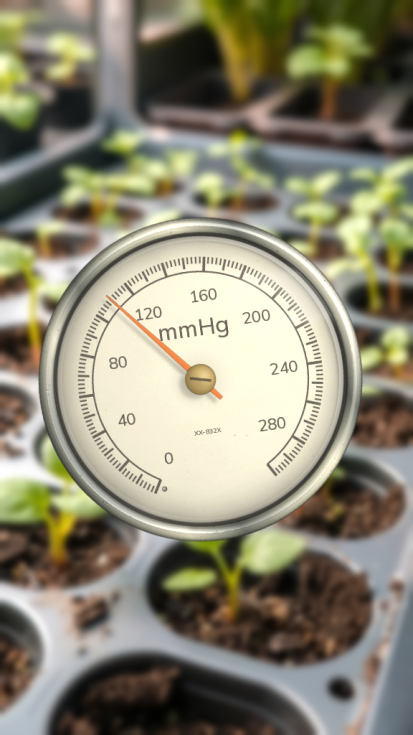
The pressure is 110 mmHg
